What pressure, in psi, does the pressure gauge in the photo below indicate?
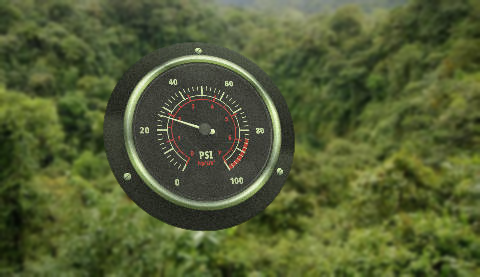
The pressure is 26 psi
